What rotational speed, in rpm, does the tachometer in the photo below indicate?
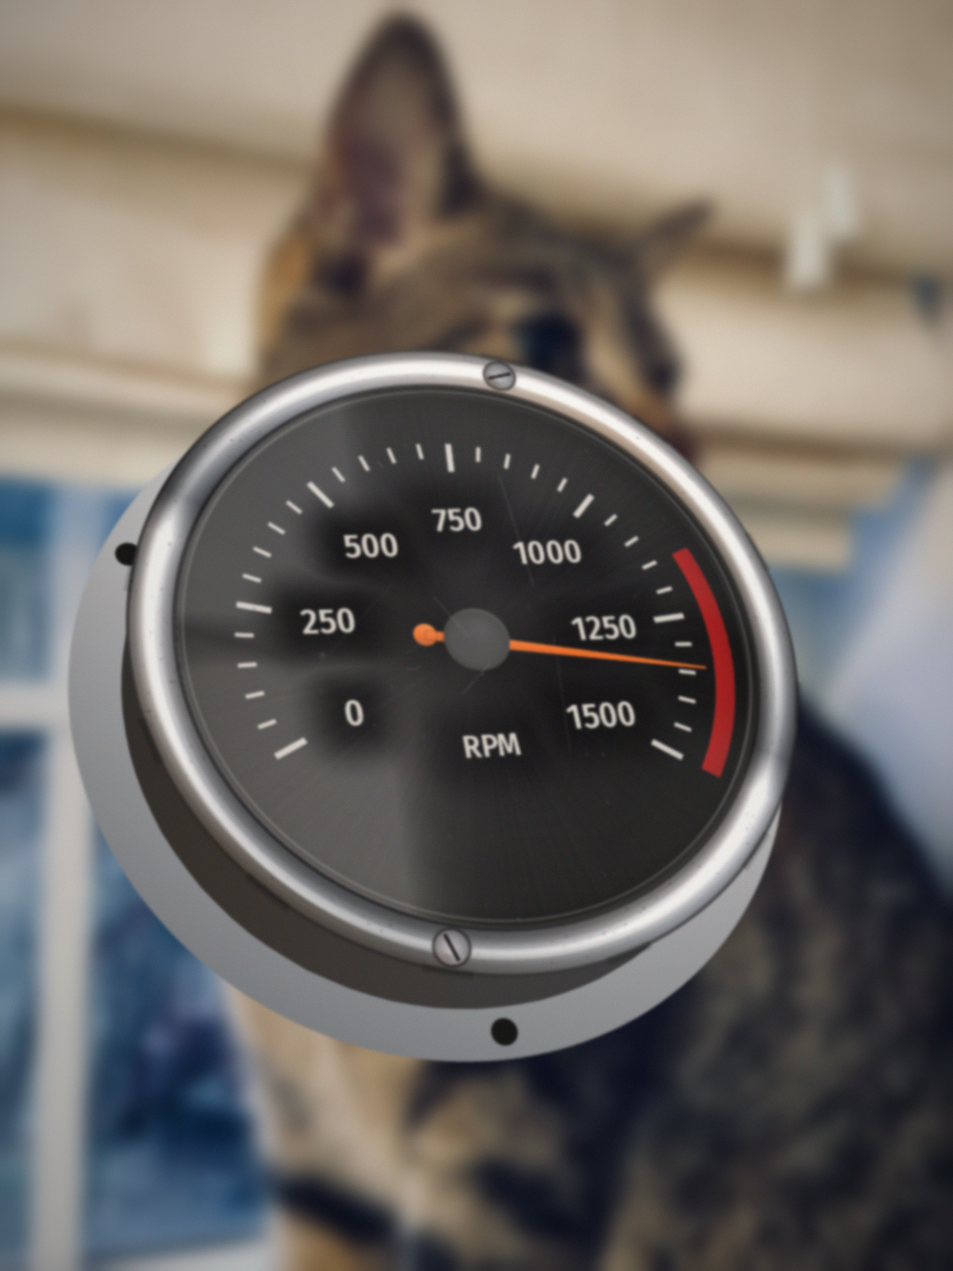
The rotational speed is 1350 rpm
